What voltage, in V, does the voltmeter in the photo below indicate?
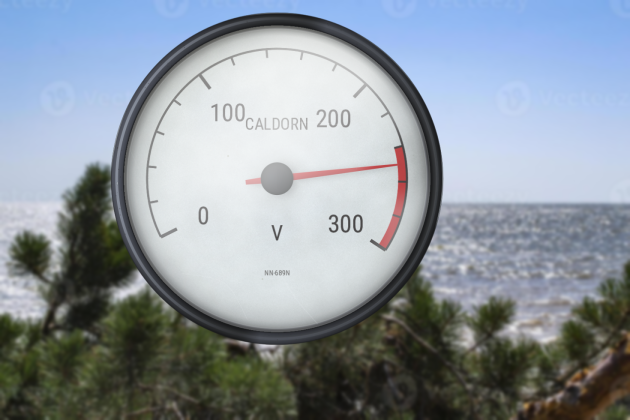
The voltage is 250 V
